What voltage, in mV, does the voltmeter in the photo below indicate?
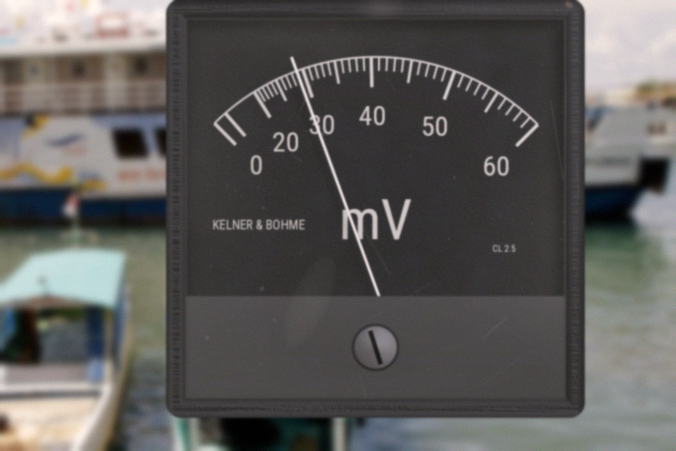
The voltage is 29 mV
